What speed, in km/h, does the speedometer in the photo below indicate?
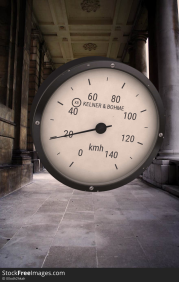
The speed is 20 km/h
